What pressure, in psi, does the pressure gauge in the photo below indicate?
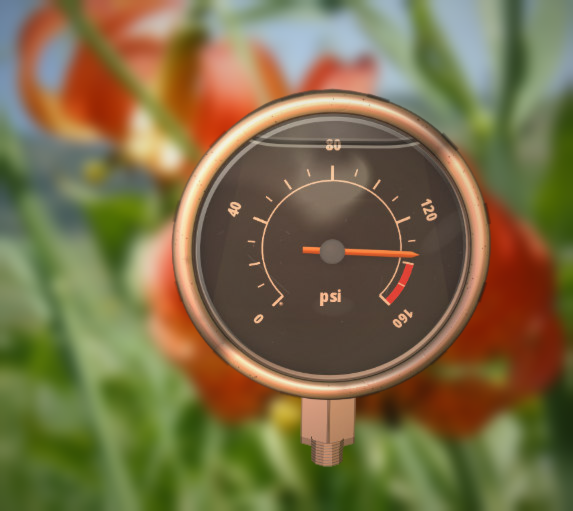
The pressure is 135 psi
